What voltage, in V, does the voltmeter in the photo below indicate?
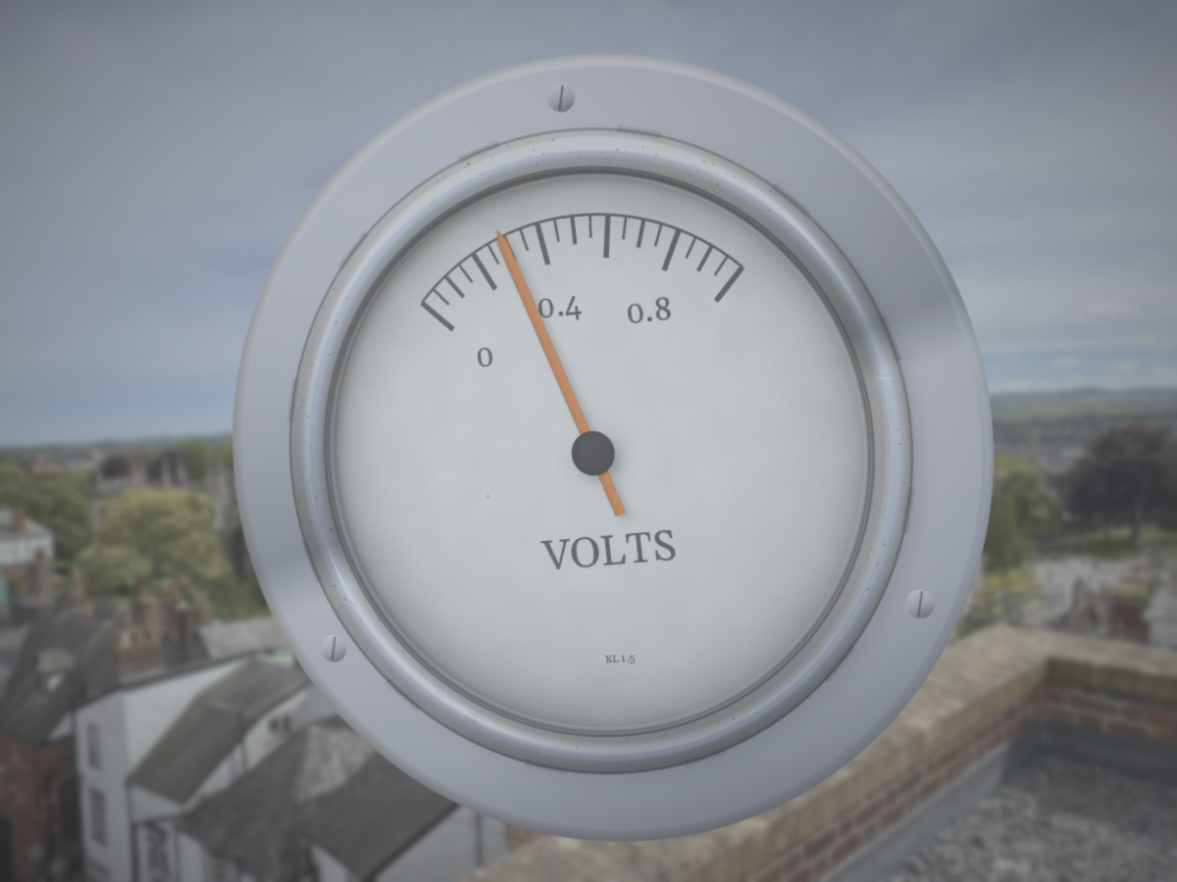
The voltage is 0.3 V
